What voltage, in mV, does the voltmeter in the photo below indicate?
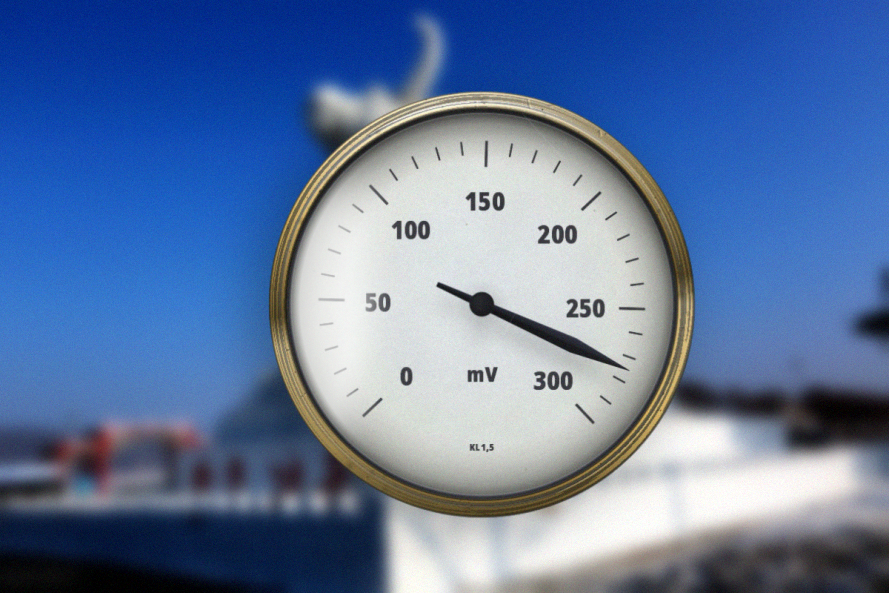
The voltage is 275 mV
